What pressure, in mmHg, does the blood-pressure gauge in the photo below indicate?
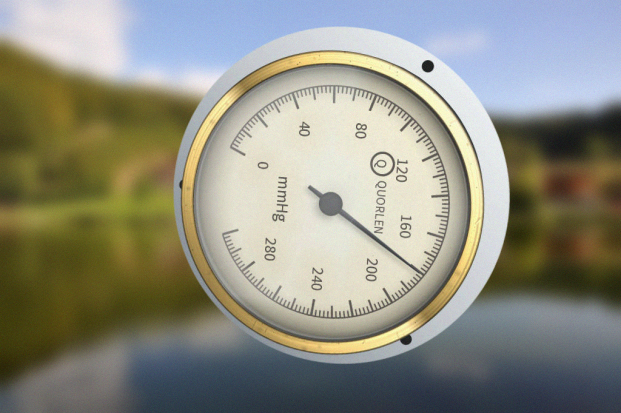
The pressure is 180 mmHg
